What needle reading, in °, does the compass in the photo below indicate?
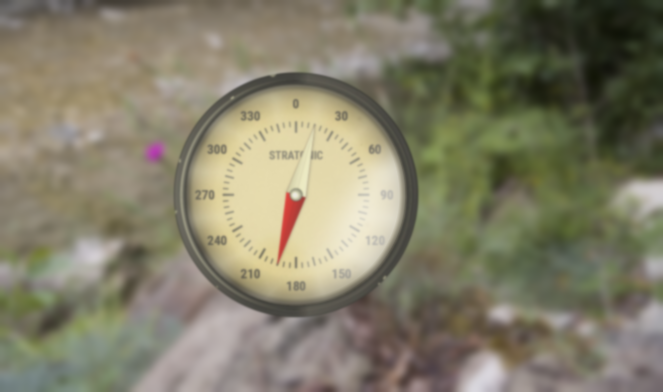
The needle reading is 195 °
